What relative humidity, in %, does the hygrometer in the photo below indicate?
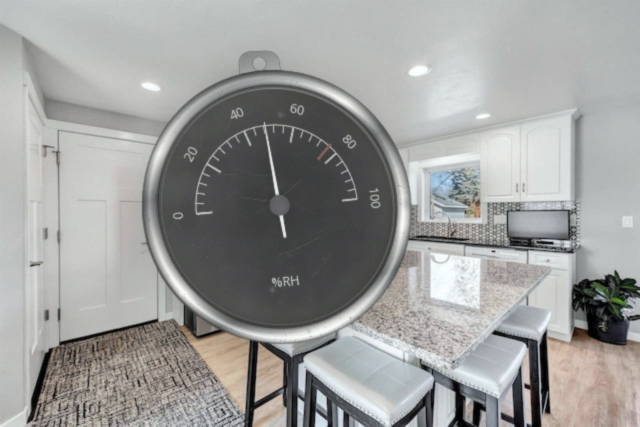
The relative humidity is 48 %
